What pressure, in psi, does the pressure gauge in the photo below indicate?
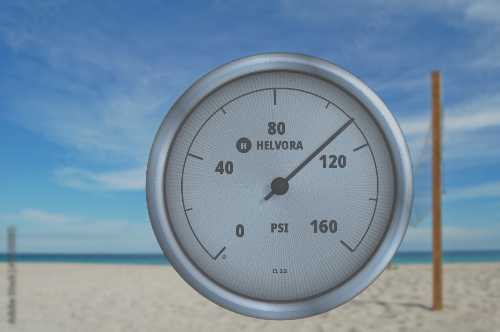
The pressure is 110 psi
